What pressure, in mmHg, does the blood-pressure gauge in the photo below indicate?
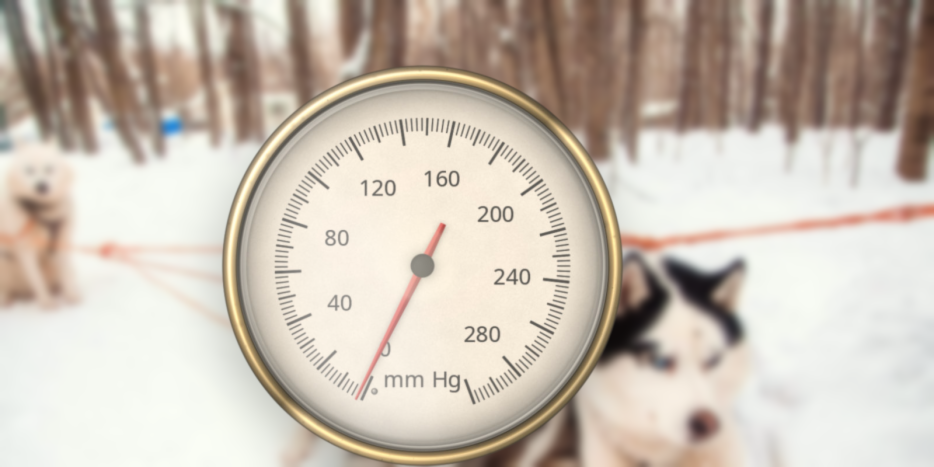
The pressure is 2 mmHg
